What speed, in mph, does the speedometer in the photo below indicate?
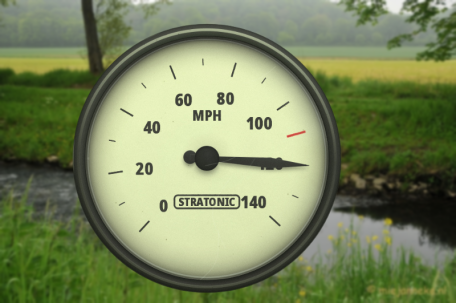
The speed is 120 mph
